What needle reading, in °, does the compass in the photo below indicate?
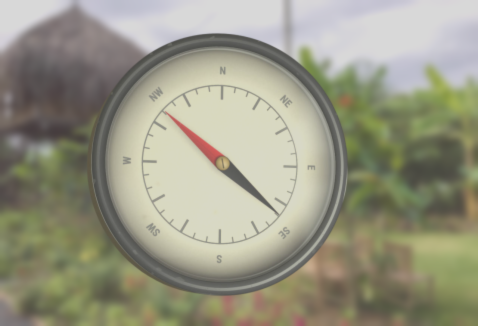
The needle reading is 310 °
